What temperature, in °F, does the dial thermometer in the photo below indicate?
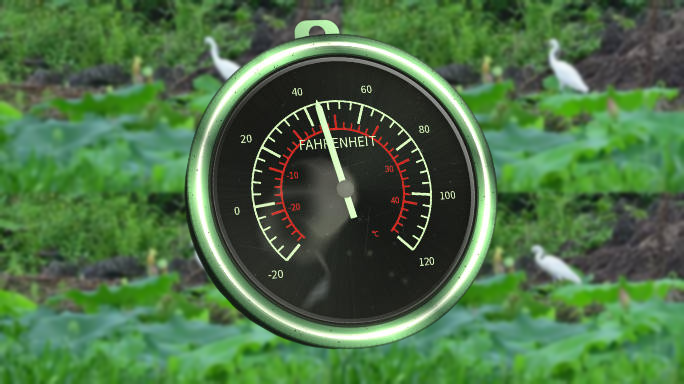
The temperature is 44 °F
